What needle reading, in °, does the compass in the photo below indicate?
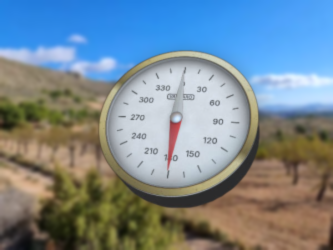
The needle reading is 180 °
